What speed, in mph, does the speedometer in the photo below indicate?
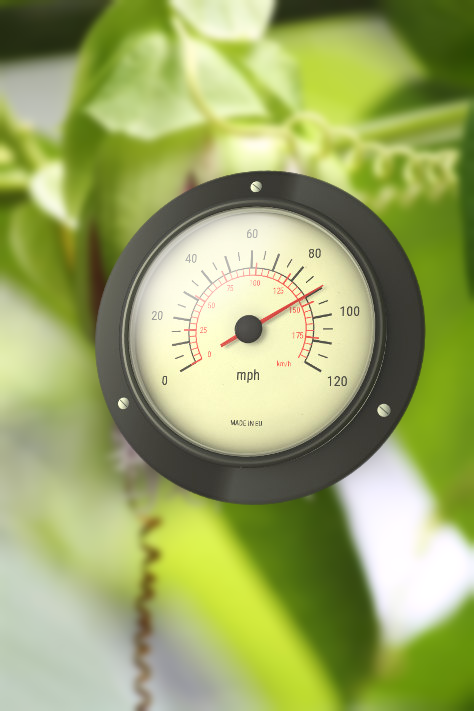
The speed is 90 mph
